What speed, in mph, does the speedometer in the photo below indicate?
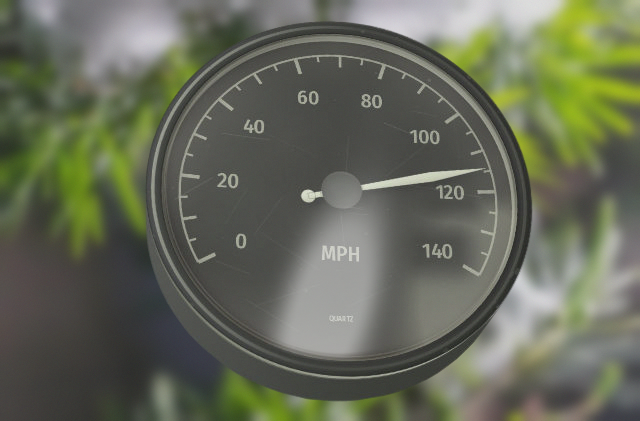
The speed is 115 mph
